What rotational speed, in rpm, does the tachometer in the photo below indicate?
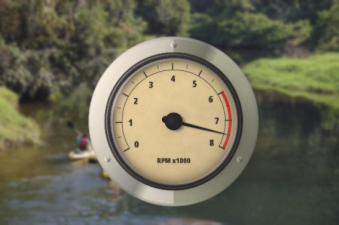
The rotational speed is 7500 rpm
